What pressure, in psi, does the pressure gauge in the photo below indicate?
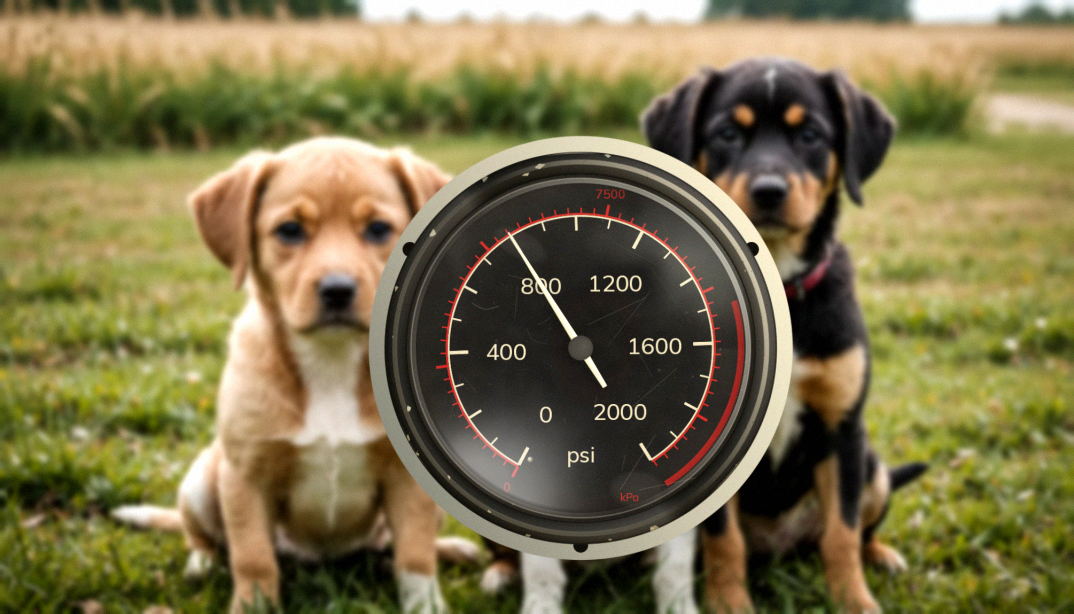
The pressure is 800 psi
